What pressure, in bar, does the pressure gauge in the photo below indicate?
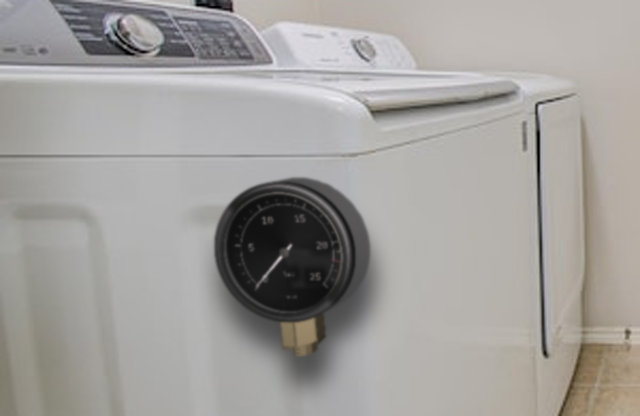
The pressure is 0 bar
